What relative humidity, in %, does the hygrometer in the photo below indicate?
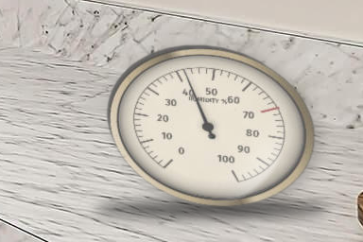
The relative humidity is 42 %
